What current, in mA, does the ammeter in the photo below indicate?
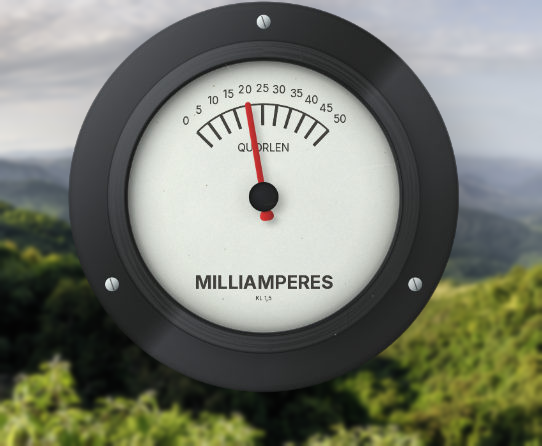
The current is 20 mA
